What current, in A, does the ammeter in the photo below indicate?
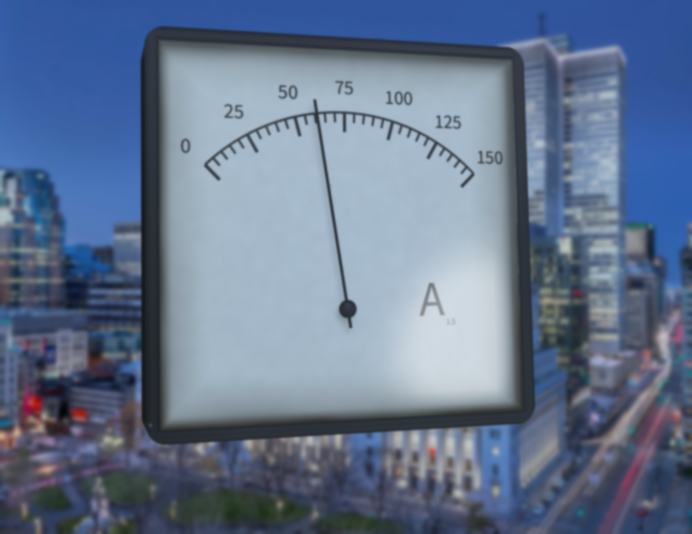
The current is 60 A
